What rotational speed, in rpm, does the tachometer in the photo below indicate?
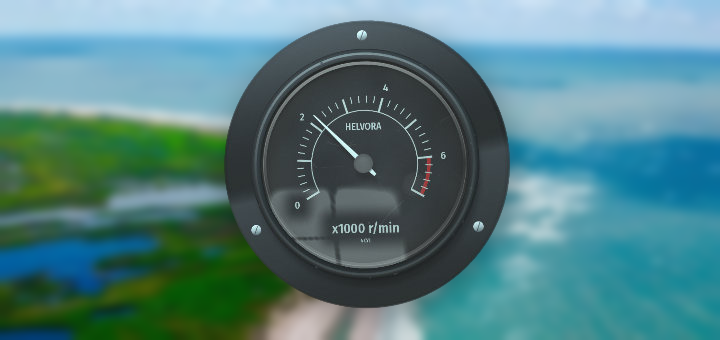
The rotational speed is 2200 rpm
